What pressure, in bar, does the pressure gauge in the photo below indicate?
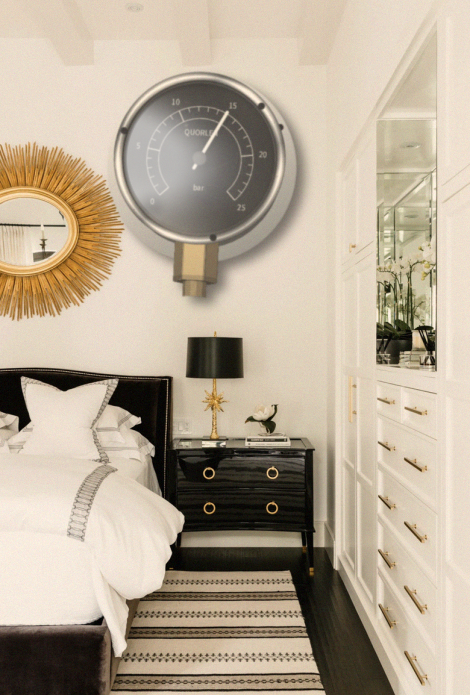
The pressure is 15 bar
